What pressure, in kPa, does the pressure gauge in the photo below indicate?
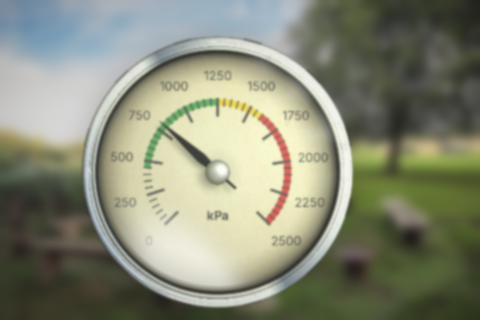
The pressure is 800 kPa
